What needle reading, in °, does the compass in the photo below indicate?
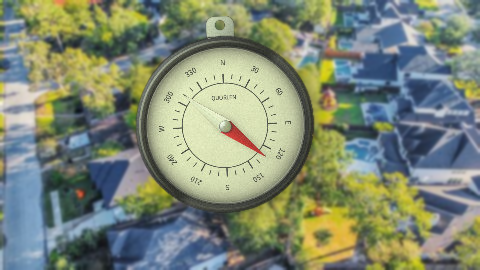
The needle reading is 130 °
